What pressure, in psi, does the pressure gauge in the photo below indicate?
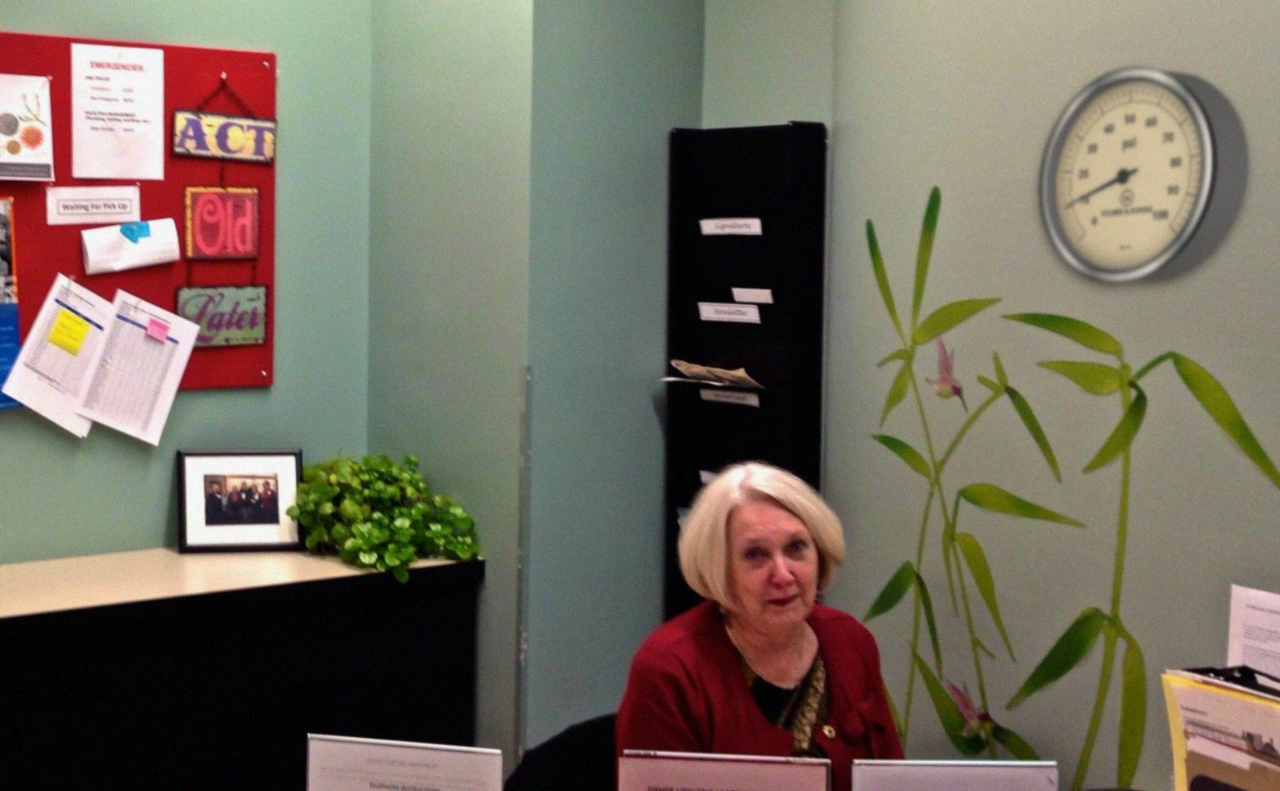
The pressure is 10 psi
